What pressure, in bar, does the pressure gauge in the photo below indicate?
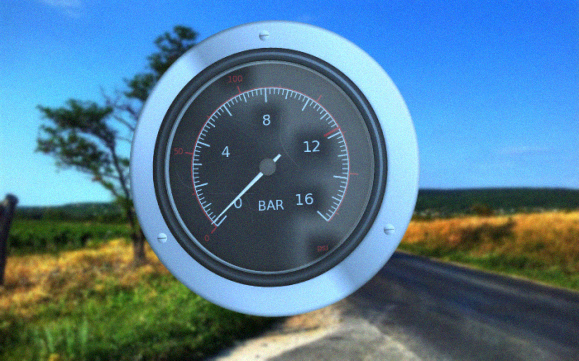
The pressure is 0.2 bar
